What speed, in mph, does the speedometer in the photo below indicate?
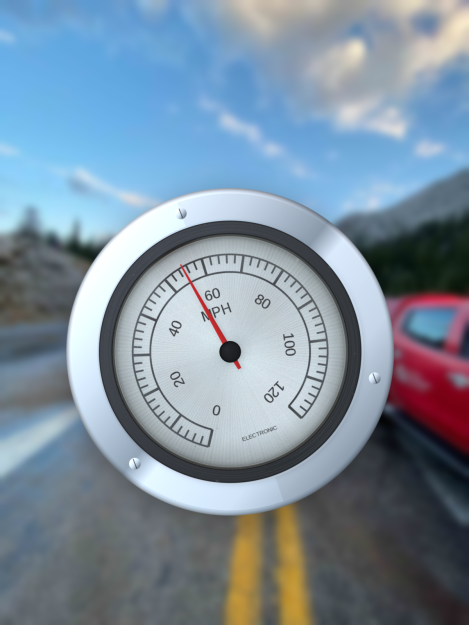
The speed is 55 mph
